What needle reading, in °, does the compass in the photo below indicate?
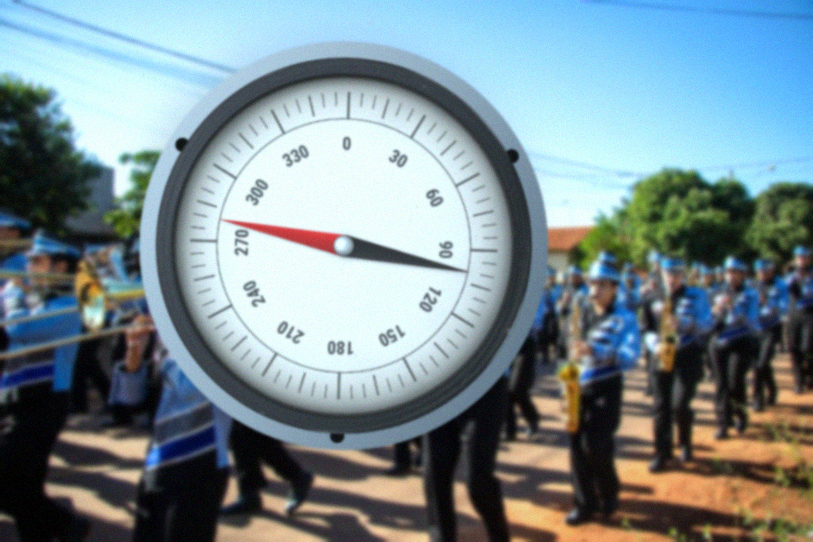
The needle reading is 280 °
